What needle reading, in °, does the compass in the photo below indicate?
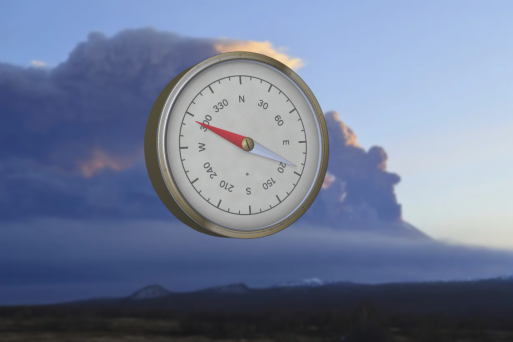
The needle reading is 295 °
